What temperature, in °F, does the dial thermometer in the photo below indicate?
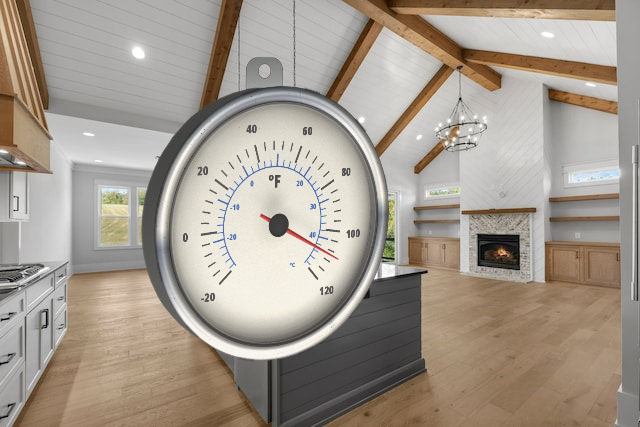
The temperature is 110 °F
